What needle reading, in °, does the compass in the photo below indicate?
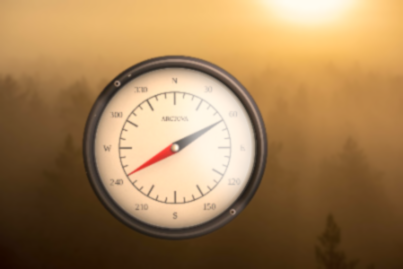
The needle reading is 240 °
